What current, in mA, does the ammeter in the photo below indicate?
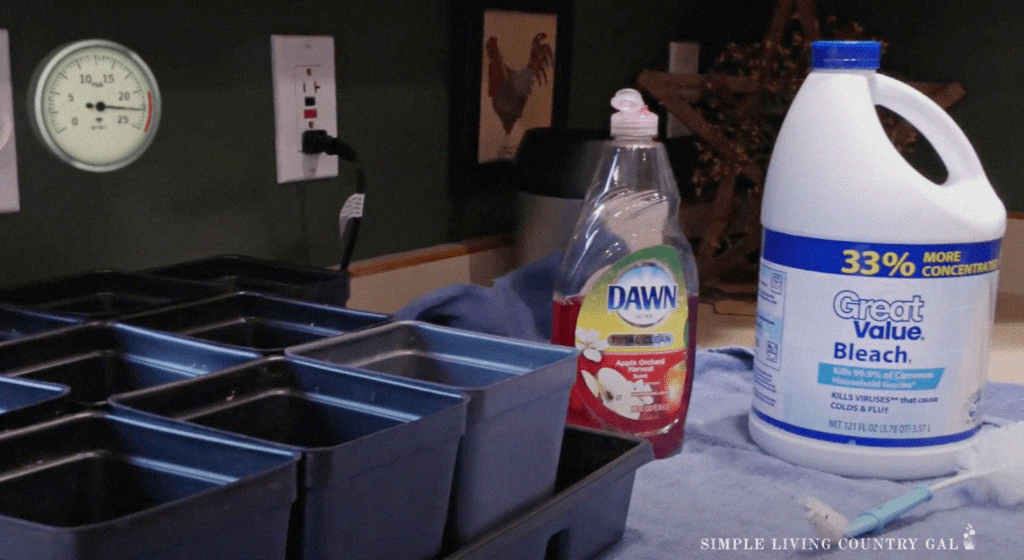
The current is 22.5 mA
